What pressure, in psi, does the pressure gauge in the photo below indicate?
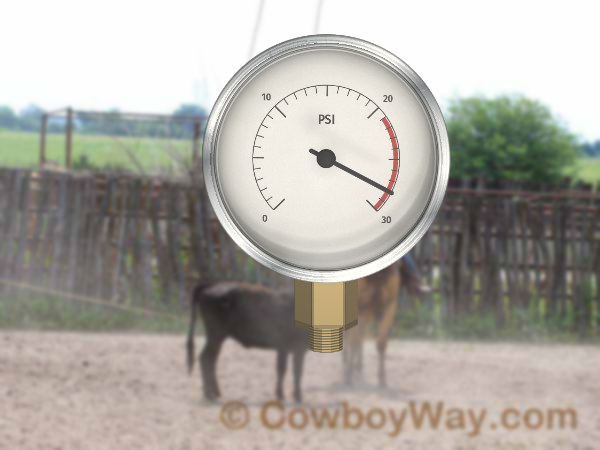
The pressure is 28 psi
